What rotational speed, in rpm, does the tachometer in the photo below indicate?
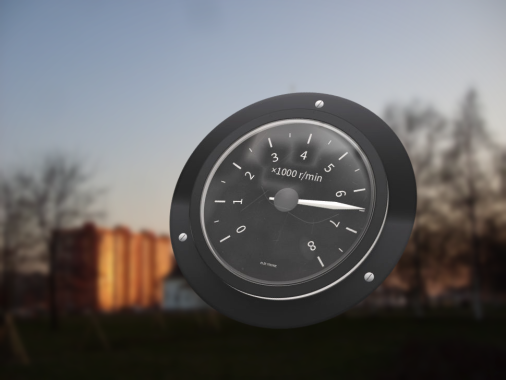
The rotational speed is 6500 rpm
